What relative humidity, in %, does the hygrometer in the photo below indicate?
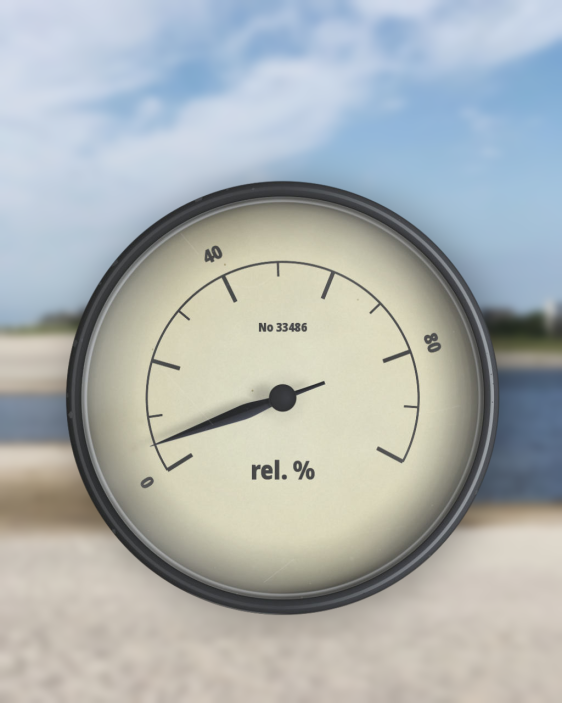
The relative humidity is 5 %
